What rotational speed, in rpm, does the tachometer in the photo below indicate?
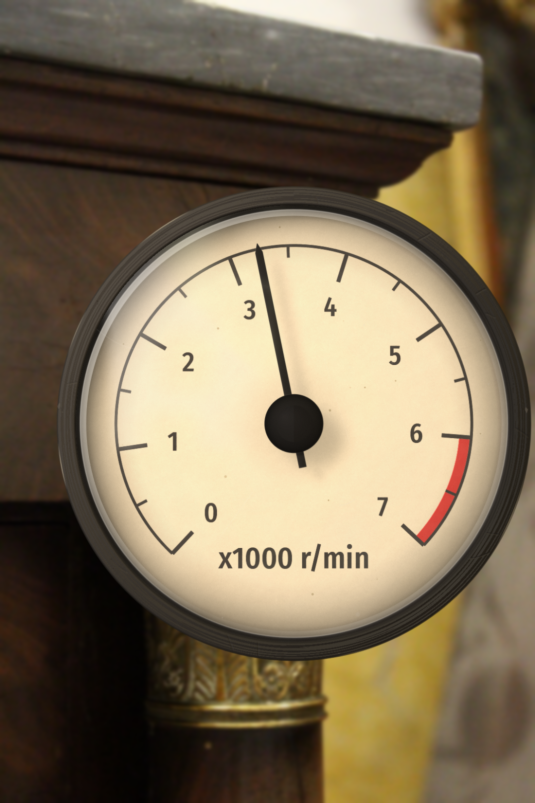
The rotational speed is 3250 rpm
